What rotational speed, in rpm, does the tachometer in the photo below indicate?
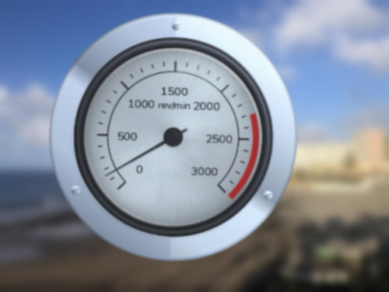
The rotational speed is 150 rpm
